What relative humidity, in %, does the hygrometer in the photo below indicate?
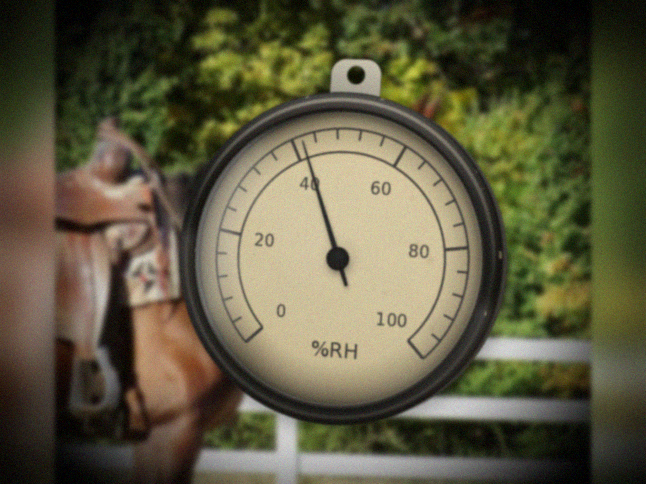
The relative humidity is 42 %
